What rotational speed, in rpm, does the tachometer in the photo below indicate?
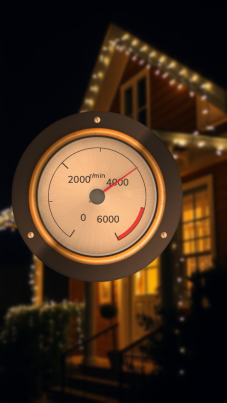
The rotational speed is 4000 rpm
